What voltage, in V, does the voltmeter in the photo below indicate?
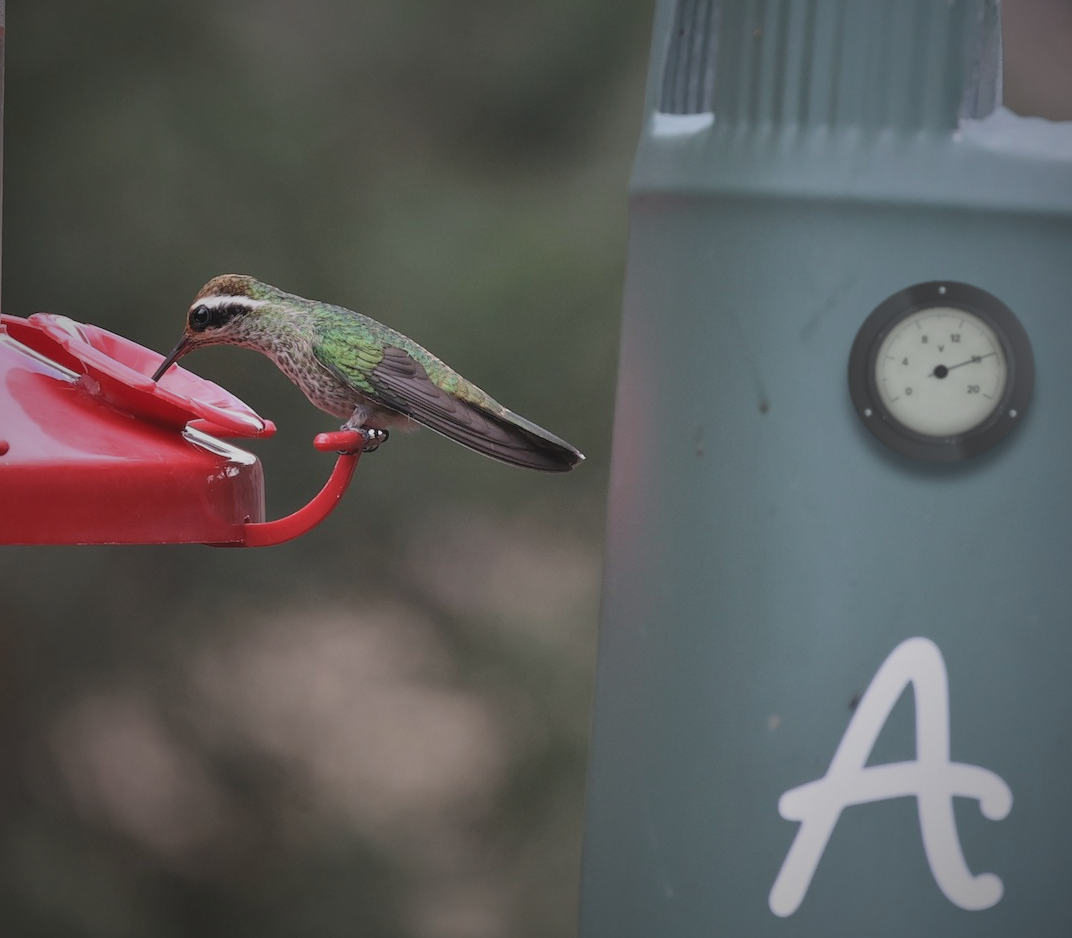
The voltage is 16 V
